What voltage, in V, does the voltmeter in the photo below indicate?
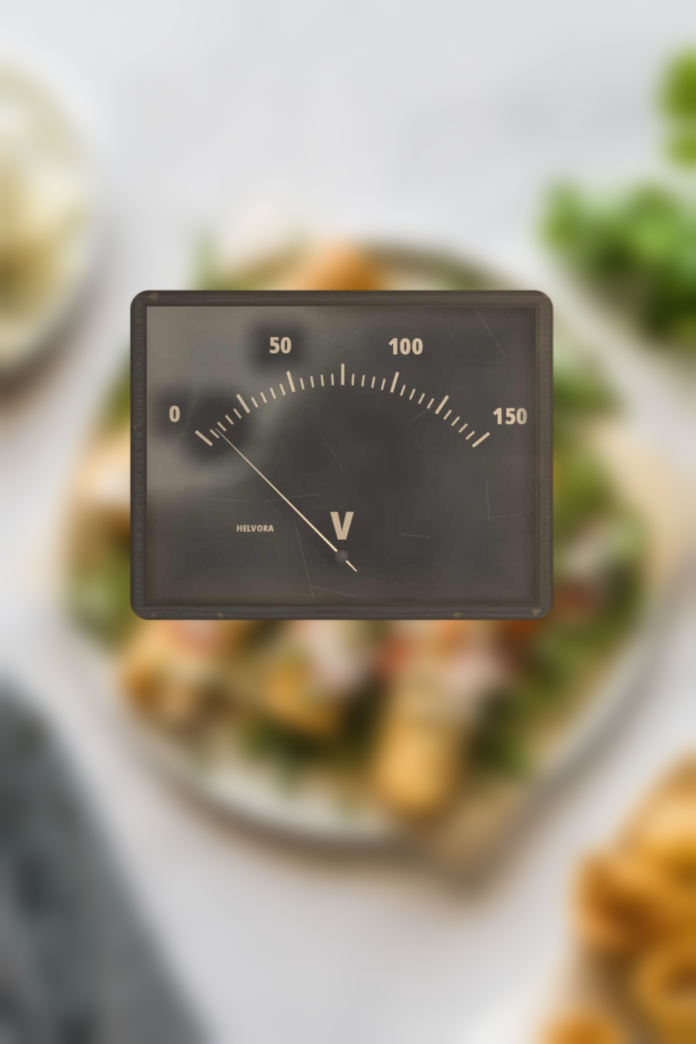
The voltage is 7.5 V
